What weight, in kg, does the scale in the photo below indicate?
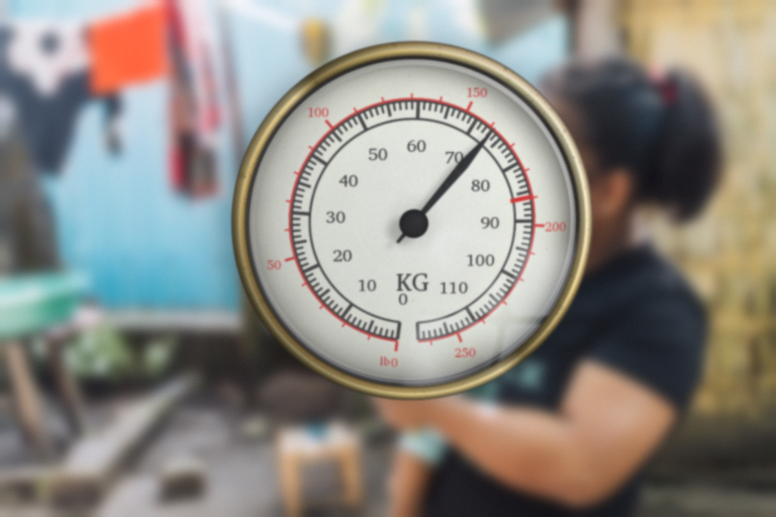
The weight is 73 kg
